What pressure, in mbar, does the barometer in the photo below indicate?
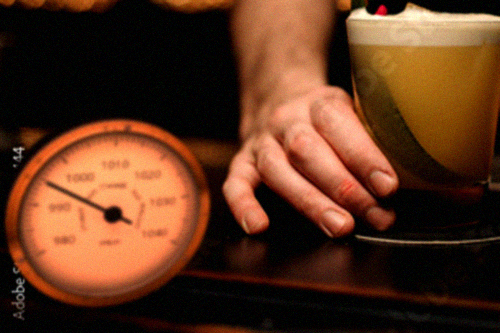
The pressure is 995 mbar
